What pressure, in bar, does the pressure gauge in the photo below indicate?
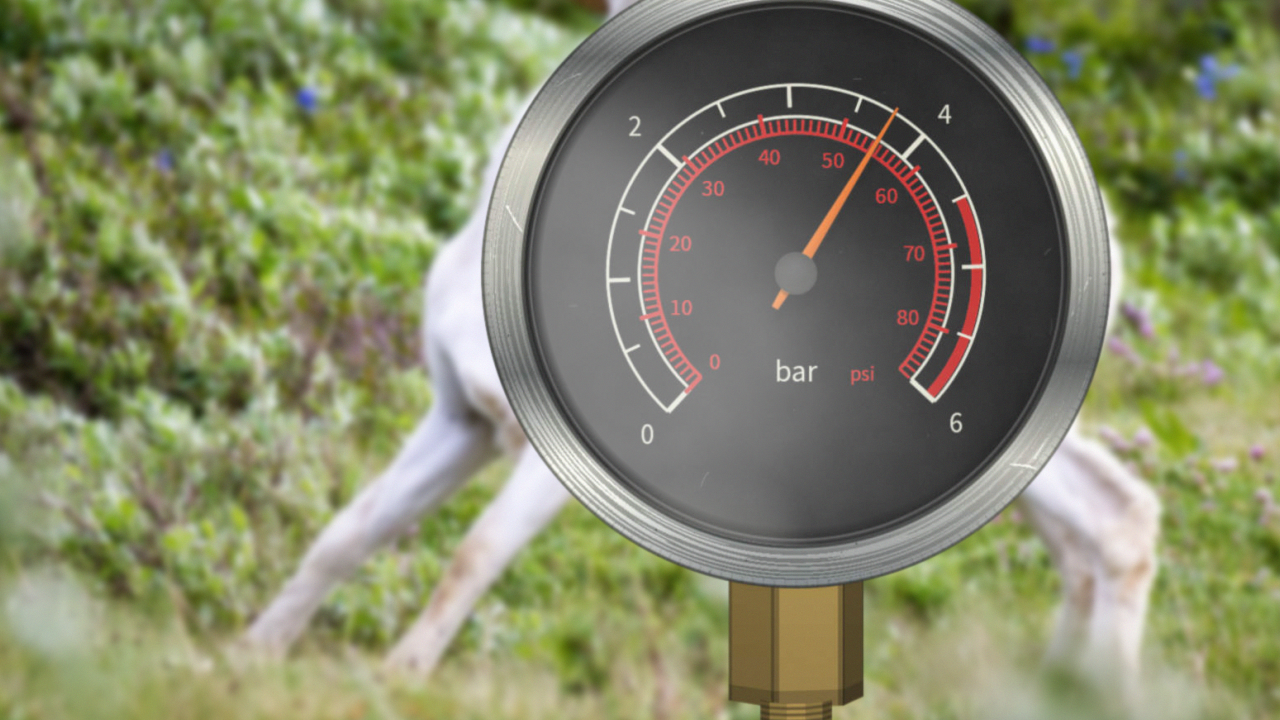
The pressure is 3.75 bar
